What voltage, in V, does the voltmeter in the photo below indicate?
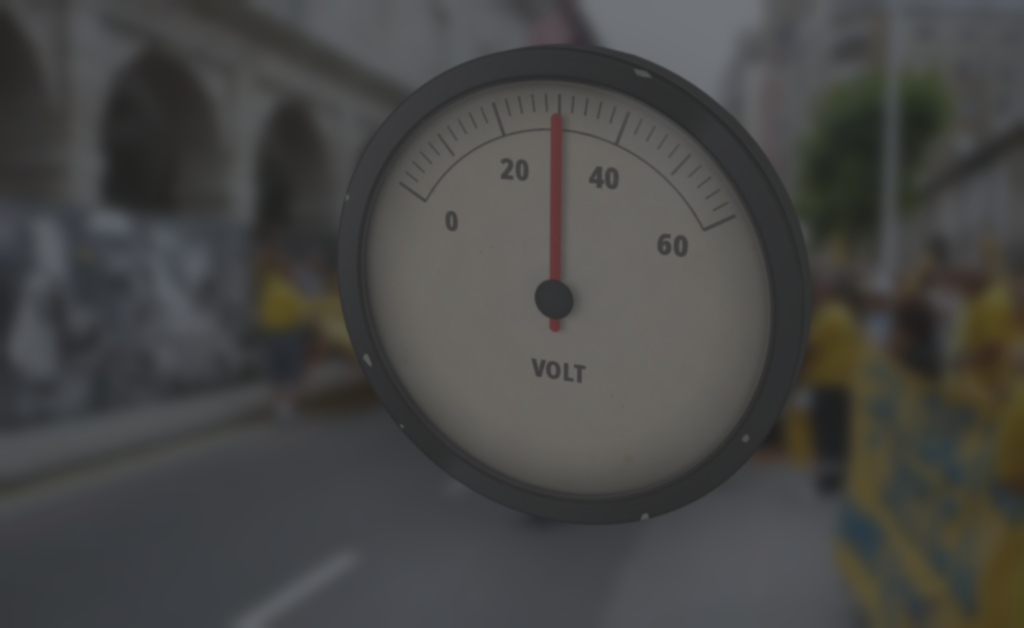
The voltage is 30 V
